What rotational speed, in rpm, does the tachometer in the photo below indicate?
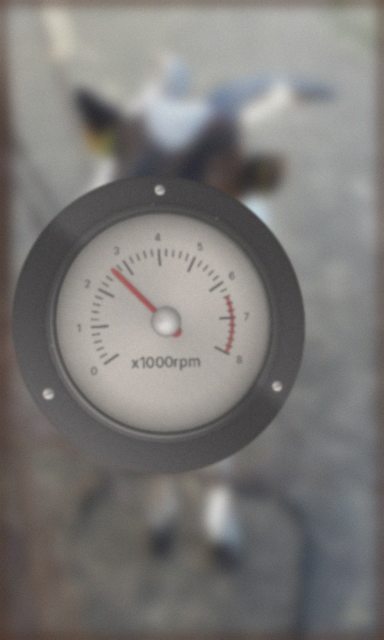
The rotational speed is 2600 rpm
